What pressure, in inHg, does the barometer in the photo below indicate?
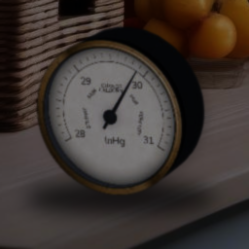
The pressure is 29.9 inHg
